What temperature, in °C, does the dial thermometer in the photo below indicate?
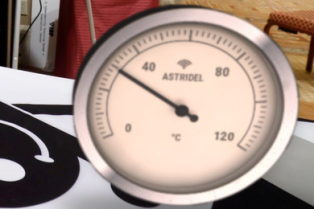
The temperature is 30 °C
